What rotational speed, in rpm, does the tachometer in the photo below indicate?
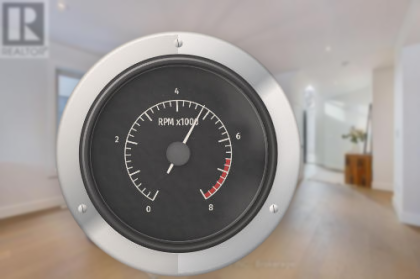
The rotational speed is 4800 rpm
